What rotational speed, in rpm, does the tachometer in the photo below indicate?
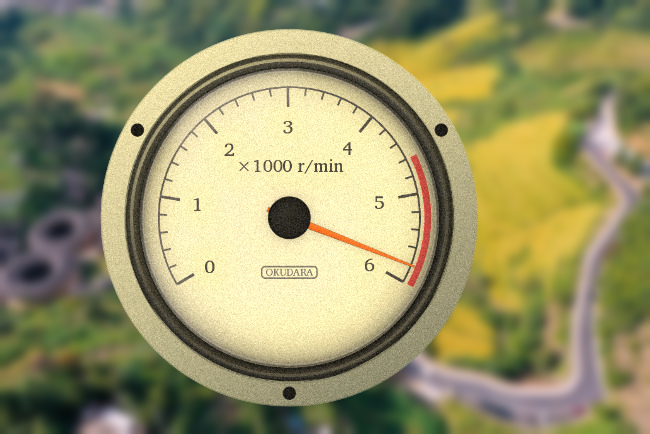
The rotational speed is 5800 rpm
